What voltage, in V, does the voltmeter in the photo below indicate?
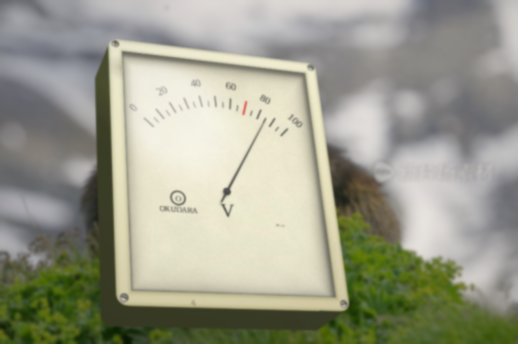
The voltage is 85 V
